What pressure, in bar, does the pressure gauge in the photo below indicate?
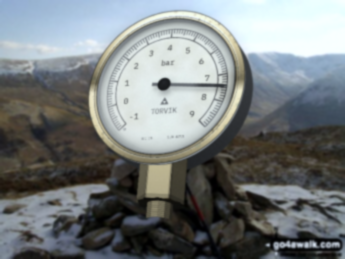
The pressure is 7.5 bar
